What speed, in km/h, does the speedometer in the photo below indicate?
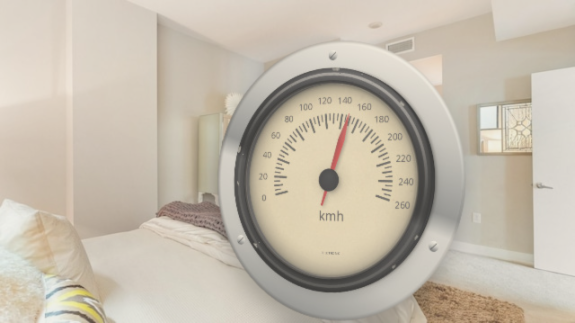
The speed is 150 km/h
